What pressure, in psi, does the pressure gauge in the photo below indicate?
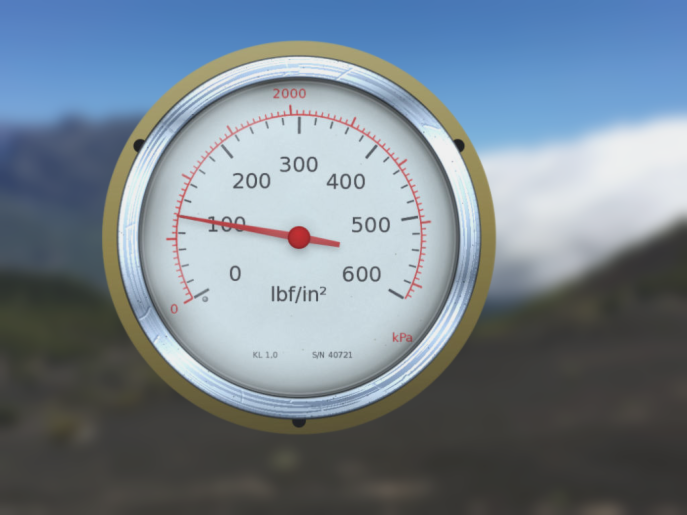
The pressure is 100 psi
